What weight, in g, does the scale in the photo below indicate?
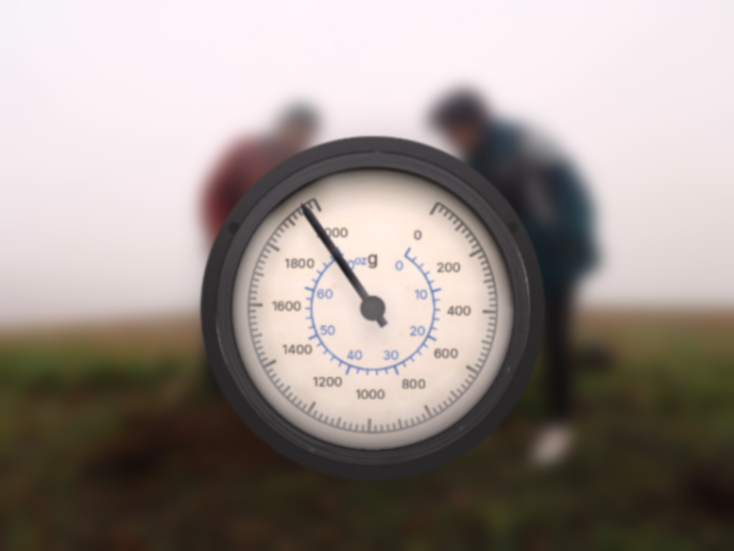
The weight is 1960 g
